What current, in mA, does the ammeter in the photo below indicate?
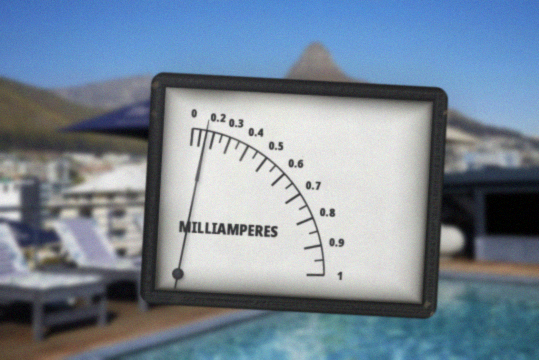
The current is 0.15 mA
